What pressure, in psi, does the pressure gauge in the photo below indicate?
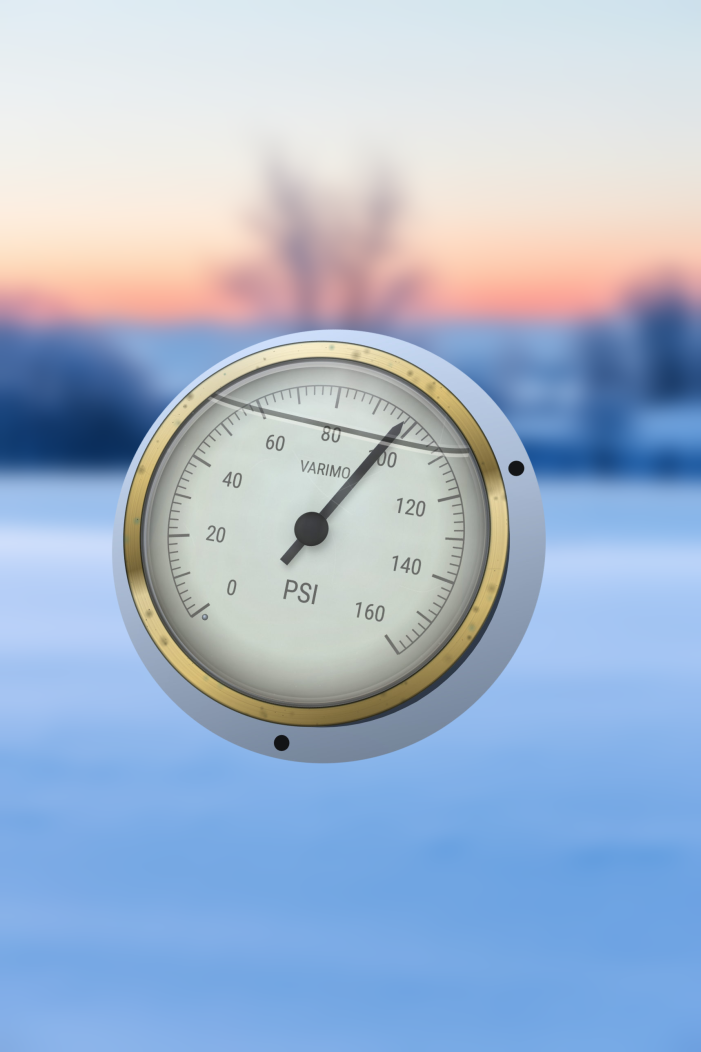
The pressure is 98 psi
